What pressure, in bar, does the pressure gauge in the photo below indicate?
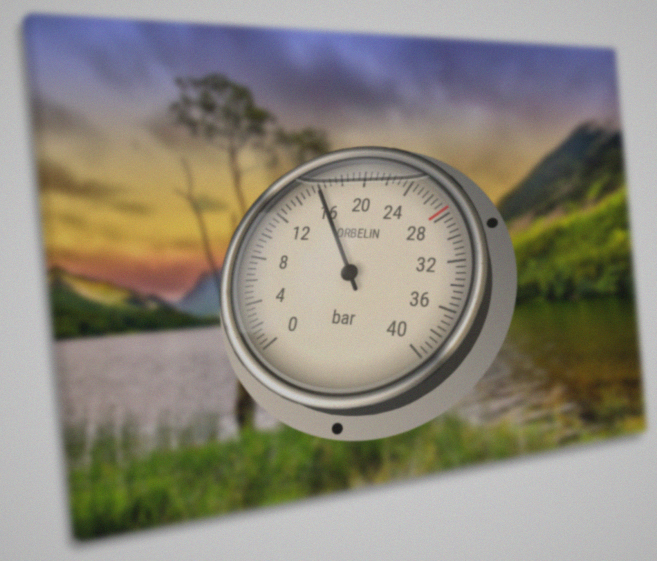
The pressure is 16 bar
